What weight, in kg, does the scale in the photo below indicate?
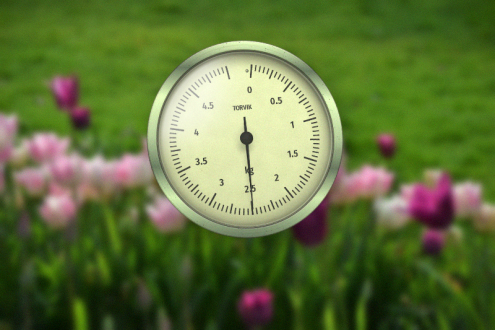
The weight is 2.5 kg
